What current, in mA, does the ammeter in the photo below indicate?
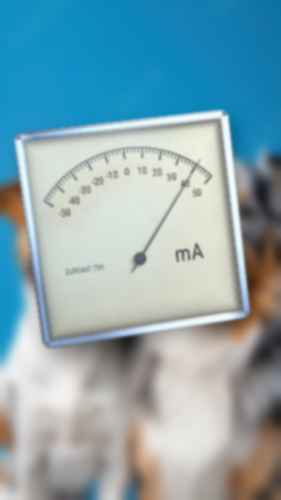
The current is 40 mA
